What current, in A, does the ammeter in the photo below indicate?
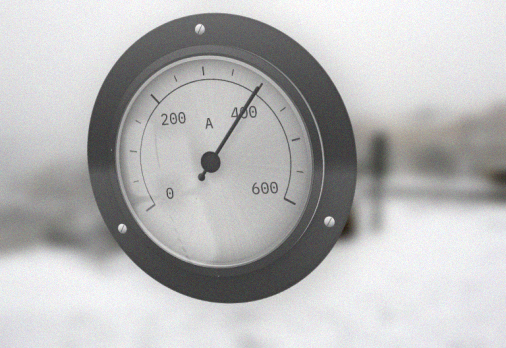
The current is 400 A
